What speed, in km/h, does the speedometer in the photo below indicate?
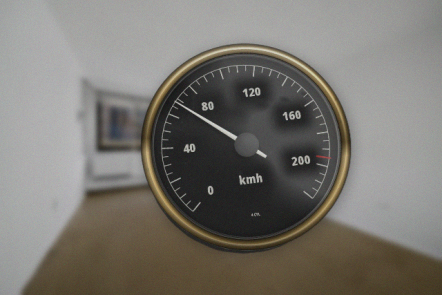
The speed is 67.5 km/h
